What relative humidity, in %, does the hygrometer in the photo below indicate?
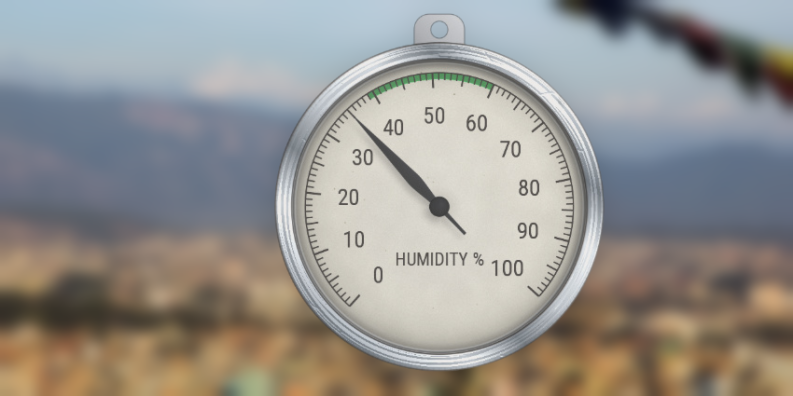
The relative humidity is 35 %
